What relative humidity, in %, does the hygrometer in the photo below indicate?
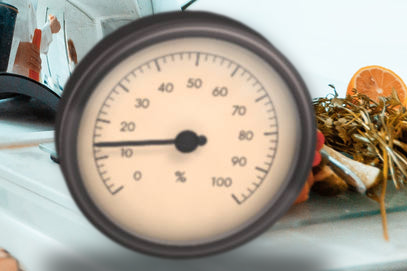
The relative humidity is 14 %
